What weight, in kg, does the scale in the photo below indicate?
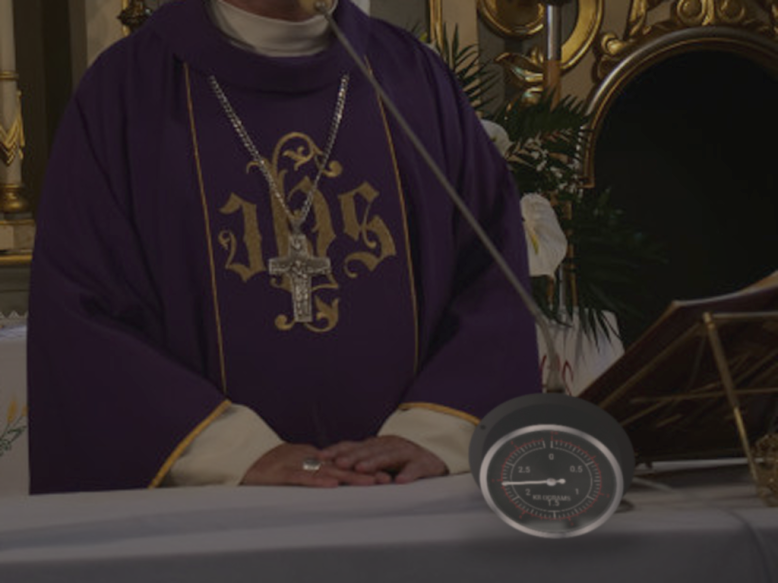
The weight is 2.25 kg
